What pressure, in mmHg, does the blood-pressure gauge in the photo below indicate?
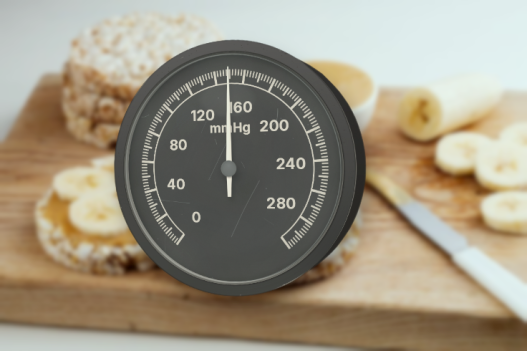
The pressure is 150 mmHg
